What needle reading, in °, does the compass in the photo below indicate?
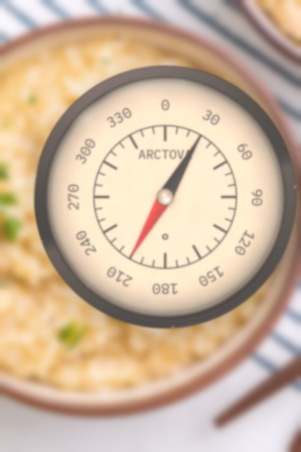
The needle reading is 210 °
